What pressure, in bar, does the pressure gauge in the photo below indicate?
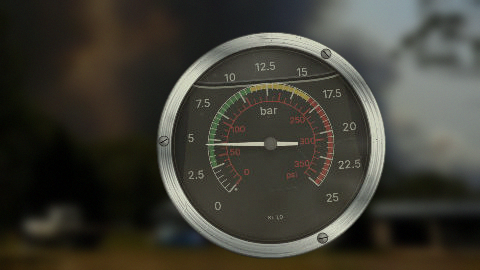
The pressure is 4.5 bar
